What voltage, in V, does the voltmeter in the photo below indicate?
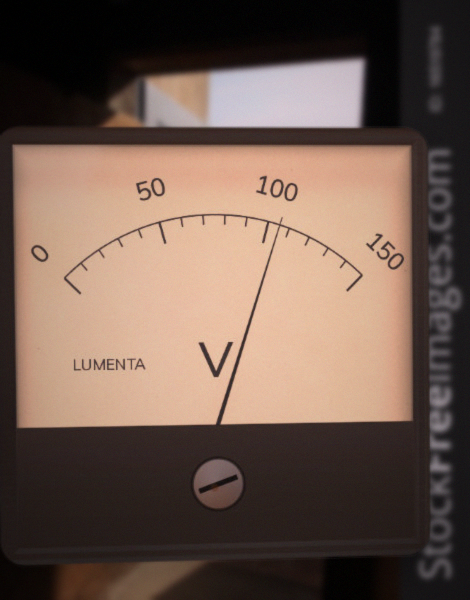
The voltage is 105 V
